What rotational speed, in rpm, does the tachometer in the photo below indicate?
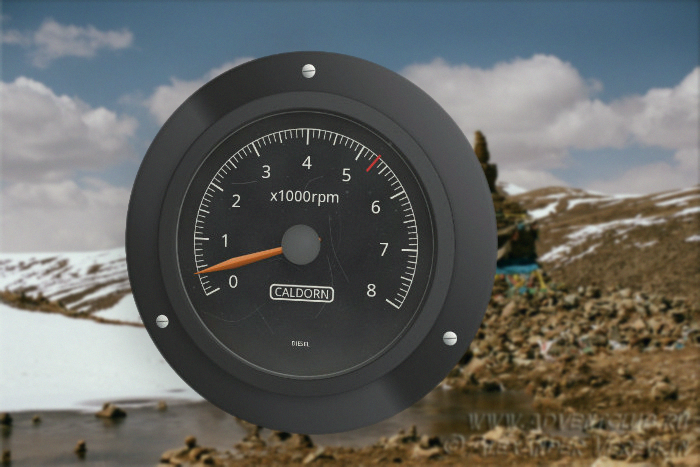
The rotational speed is 400 rpm
